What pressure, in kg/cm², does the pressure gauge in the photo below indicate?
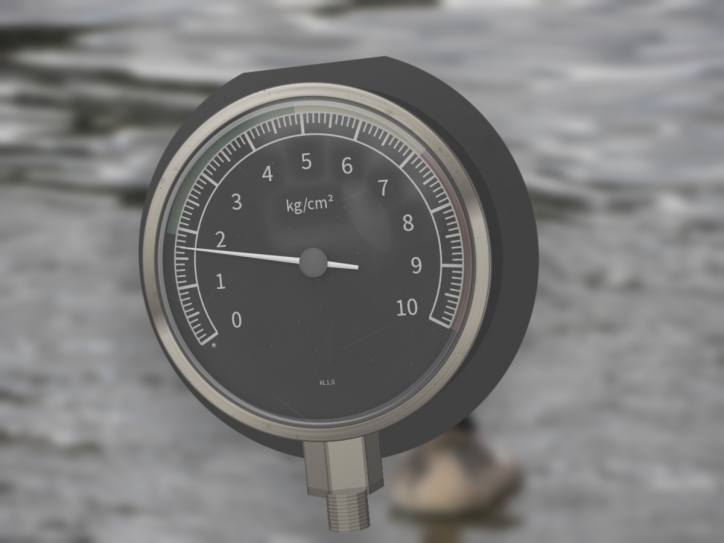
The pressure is 1.7 kg/cm²
